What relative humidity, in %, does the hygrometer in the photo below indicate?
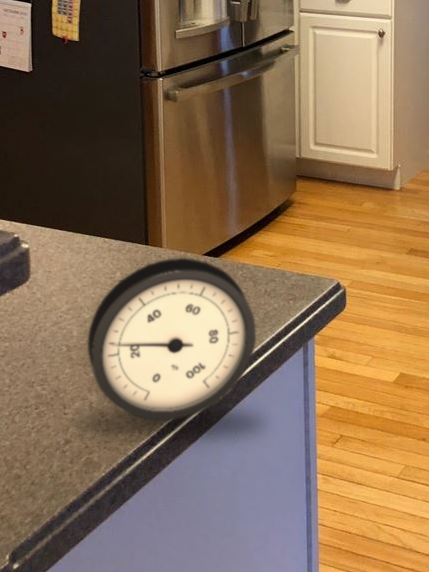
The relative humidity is 24 %
